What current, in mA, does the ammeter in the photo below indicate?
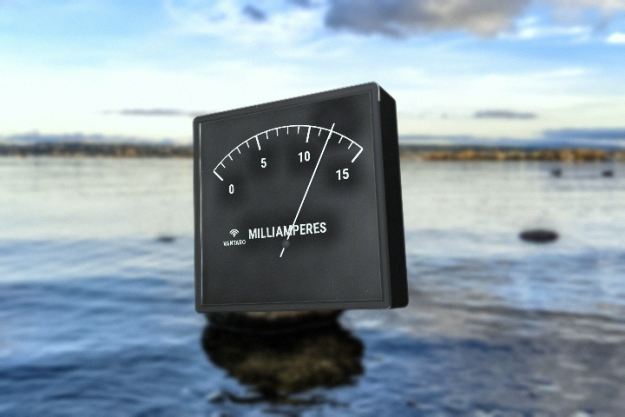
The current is 12 mA
